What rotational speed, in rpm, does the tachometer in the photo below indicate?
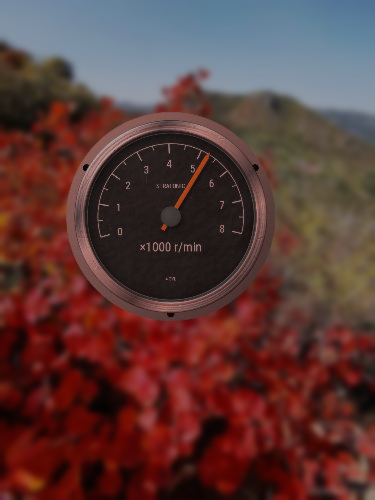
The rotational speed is 5250 rpm
